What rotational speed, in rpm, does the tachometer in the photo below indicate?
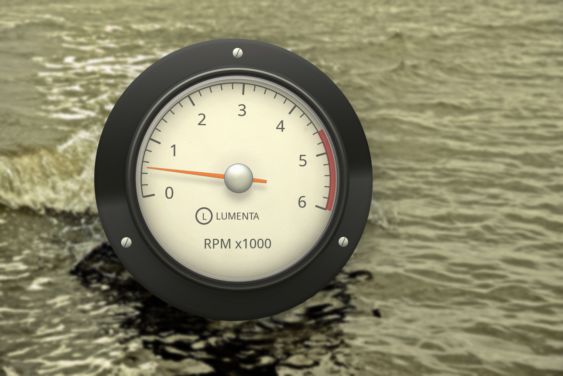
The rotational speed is 500 rpm
